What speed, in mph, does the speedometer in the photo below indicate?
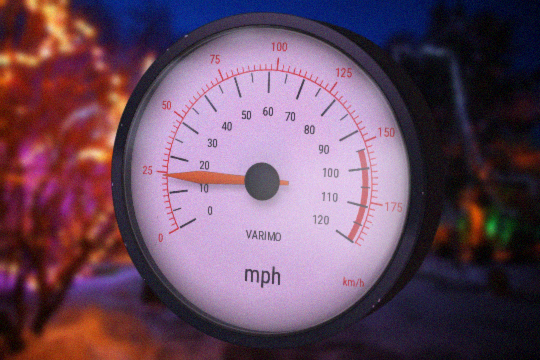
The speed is 15 mph
